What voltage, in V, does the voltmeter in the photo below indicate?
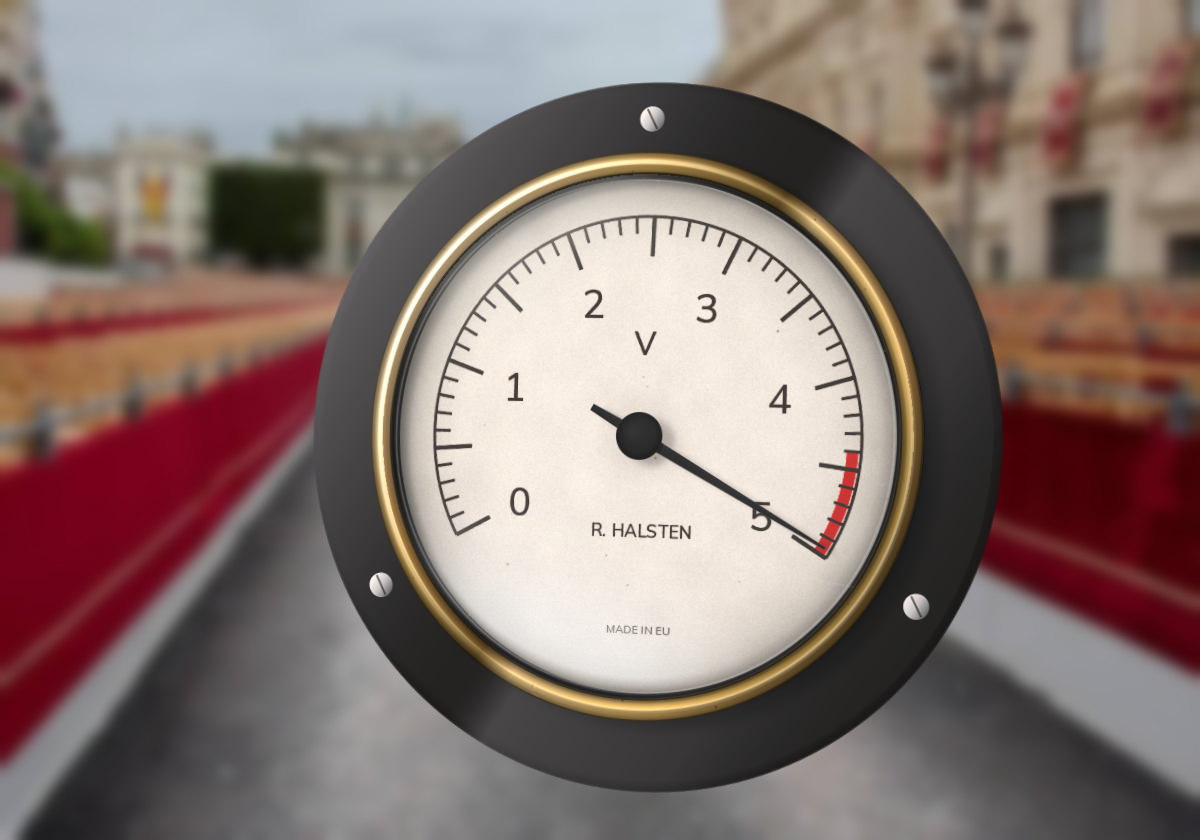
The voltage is 4.95 V
